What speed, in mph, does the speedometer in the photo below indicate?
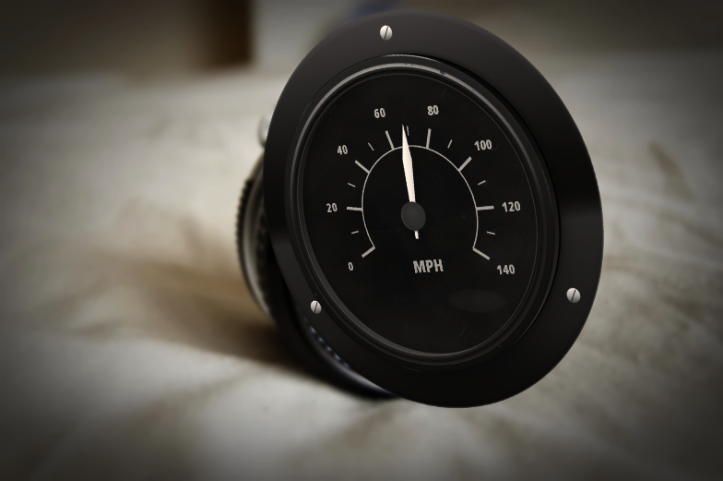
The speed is 70 mph
